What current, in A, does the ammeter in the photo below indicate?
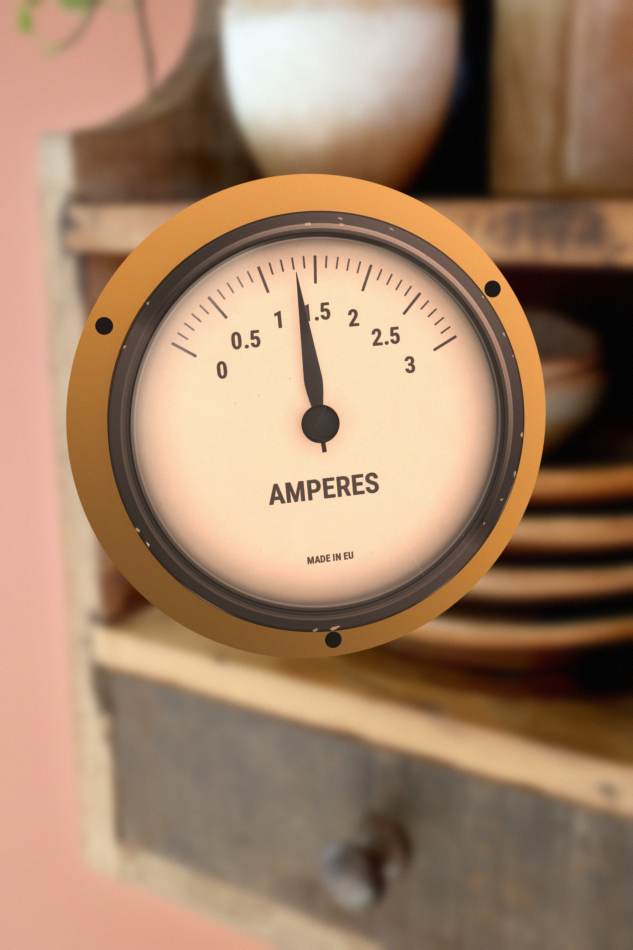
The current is 1.3 A
